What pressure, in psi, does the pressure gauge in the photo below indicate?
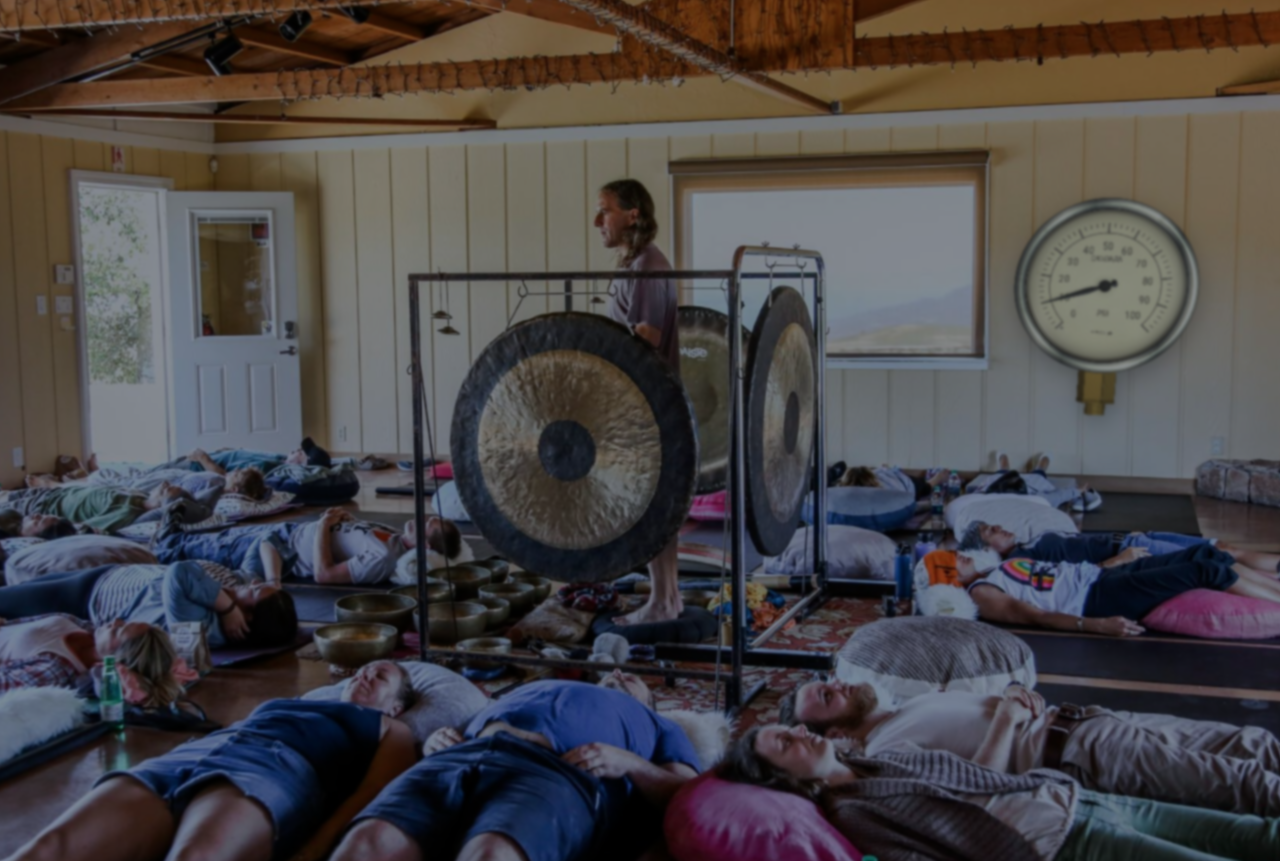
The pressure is 10 psi
